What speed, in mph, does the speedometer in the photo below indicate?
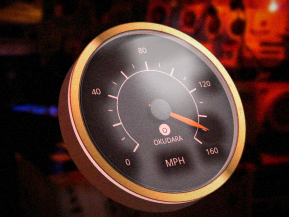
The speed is 150 mph
